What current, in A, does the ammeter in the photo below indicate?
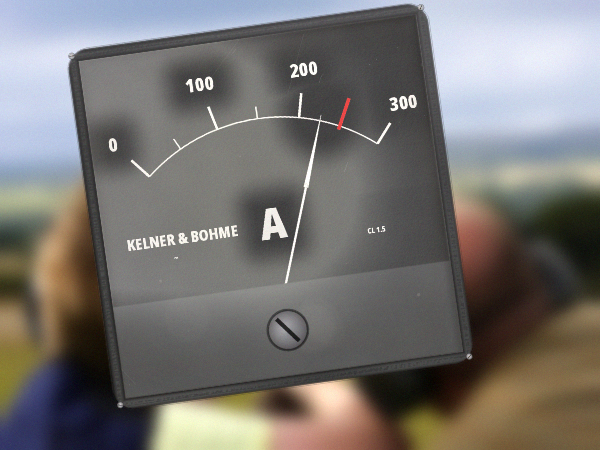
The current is 225 A
